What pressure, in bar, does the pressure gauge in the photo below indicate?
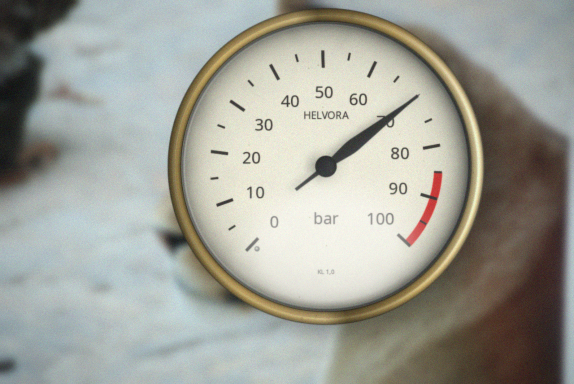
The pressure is 70 bar
